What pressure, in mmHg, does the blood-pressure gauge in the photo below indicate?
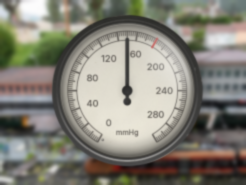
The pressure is 150 mmHg
